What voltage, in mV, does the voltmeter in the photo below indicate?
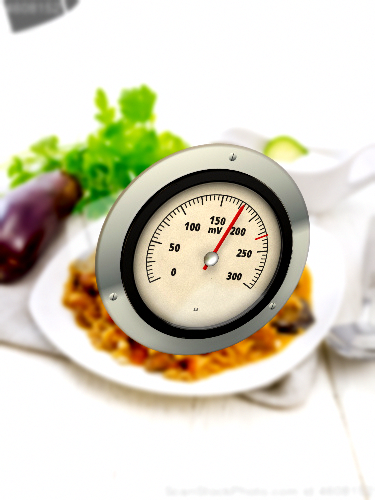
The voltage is 175 mV
